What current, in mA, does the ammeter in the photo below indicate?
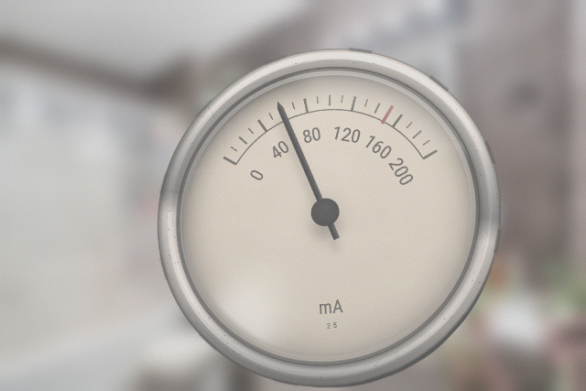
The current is 60 mA
